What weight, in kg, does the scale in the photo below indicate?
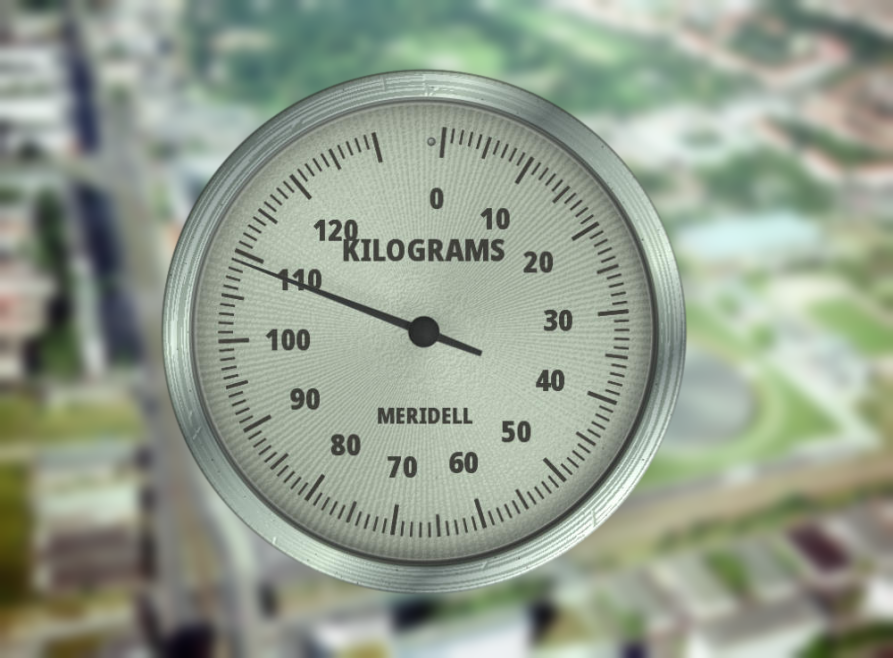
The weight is 109 kg
